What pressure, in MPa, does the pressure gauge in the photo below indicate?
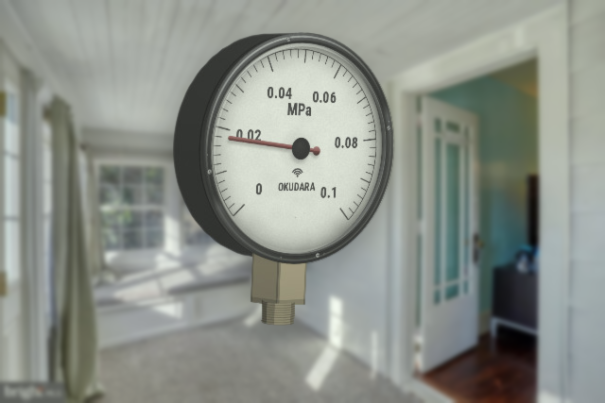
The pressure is 0.018 MPa
